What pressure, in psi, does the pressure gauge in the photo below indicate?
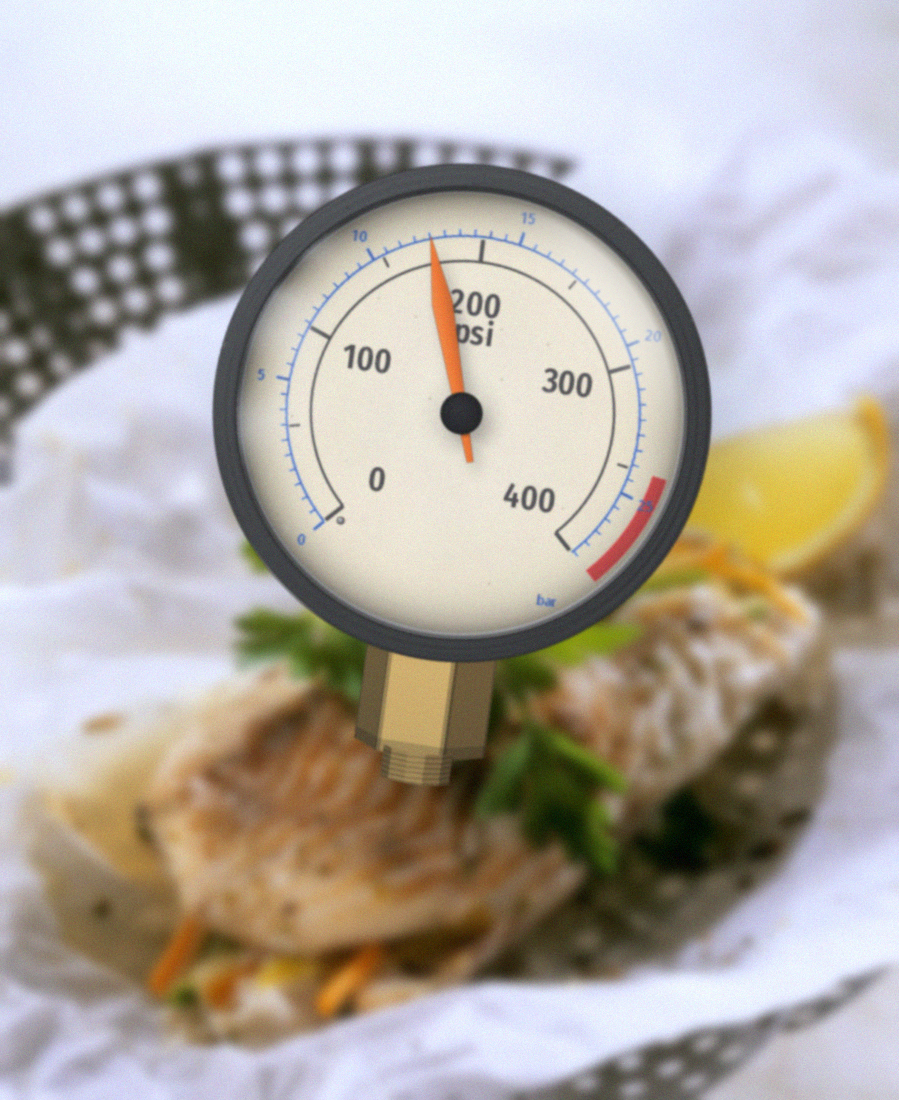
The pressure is 175 psi
